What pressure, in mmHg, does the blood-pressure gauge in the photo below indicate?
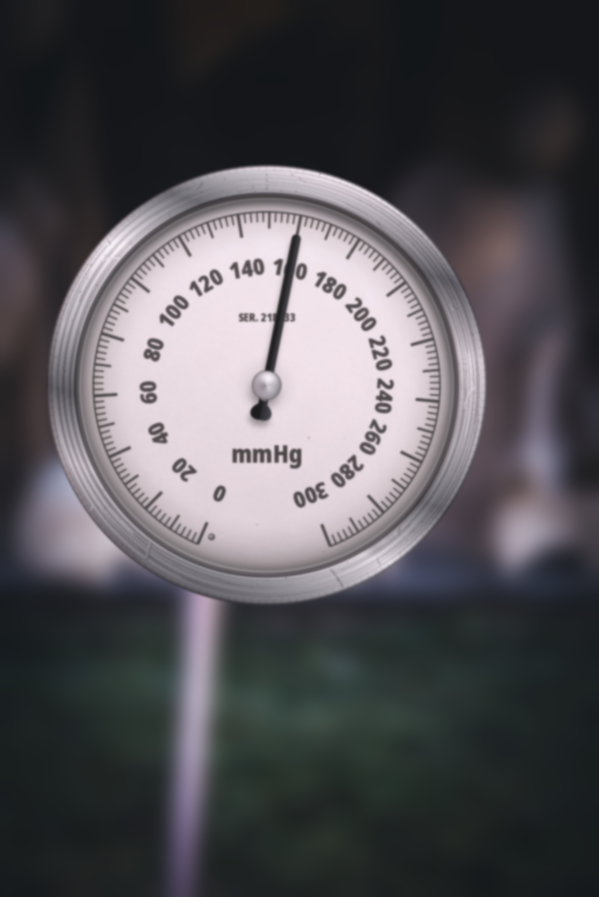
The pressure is 160 mmHg
